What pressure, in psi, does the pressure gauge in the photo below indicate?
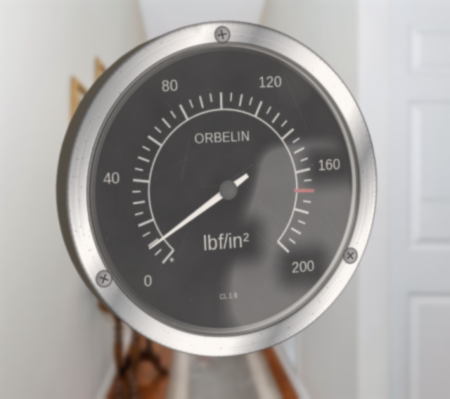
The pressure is 10 psi
